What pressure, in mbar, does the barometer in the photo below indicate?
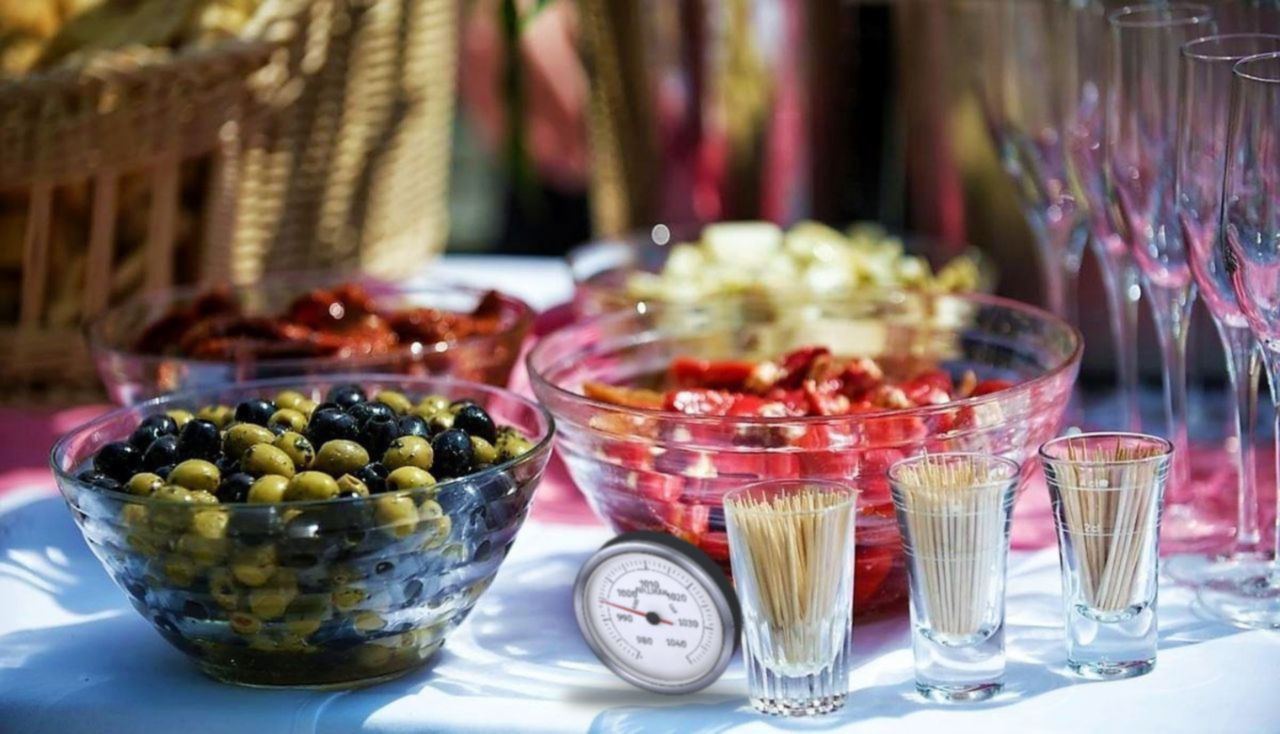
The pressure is 995 mbar
